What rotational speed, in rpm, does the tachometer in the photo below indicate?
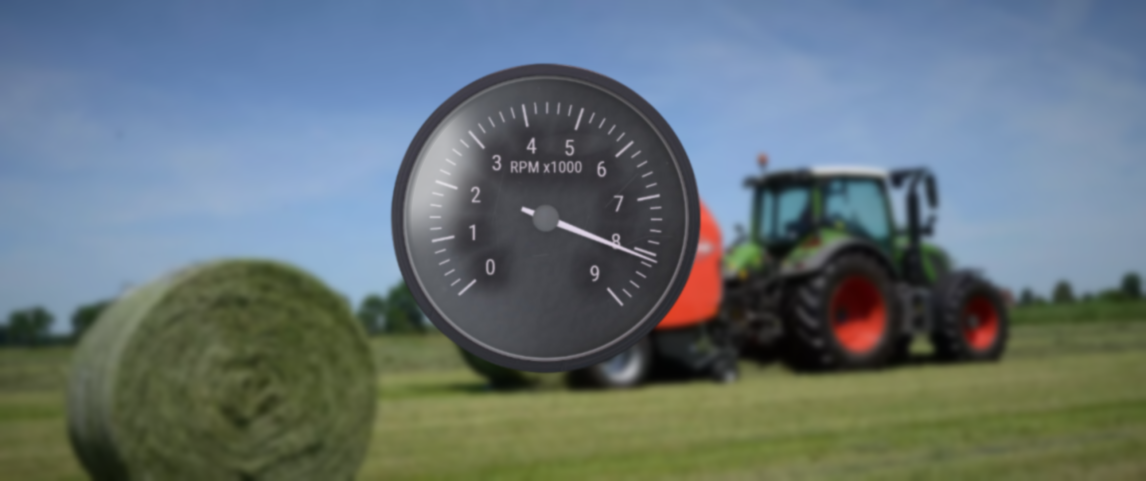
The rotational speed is 8100 rpm
